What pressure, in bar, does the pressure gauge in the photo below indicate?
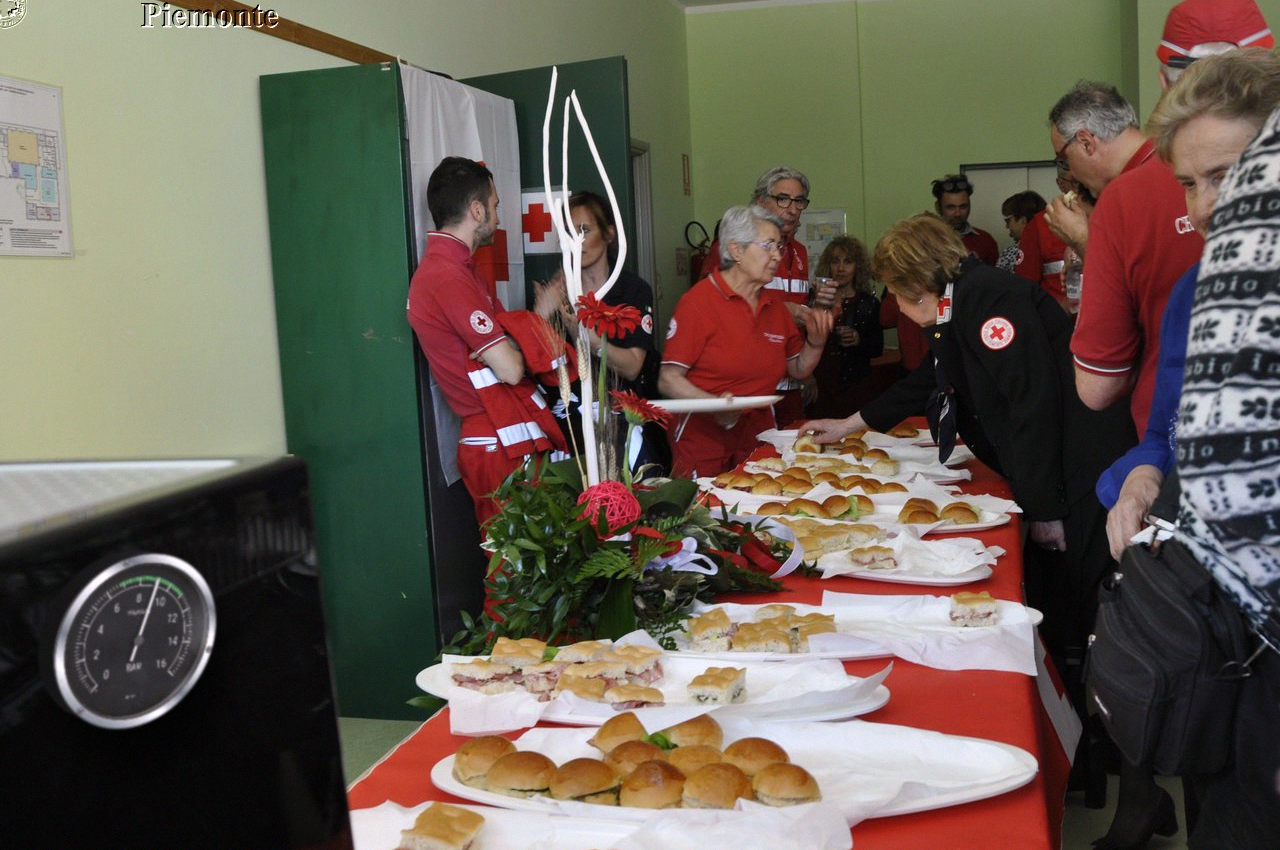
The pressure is 9 bar
